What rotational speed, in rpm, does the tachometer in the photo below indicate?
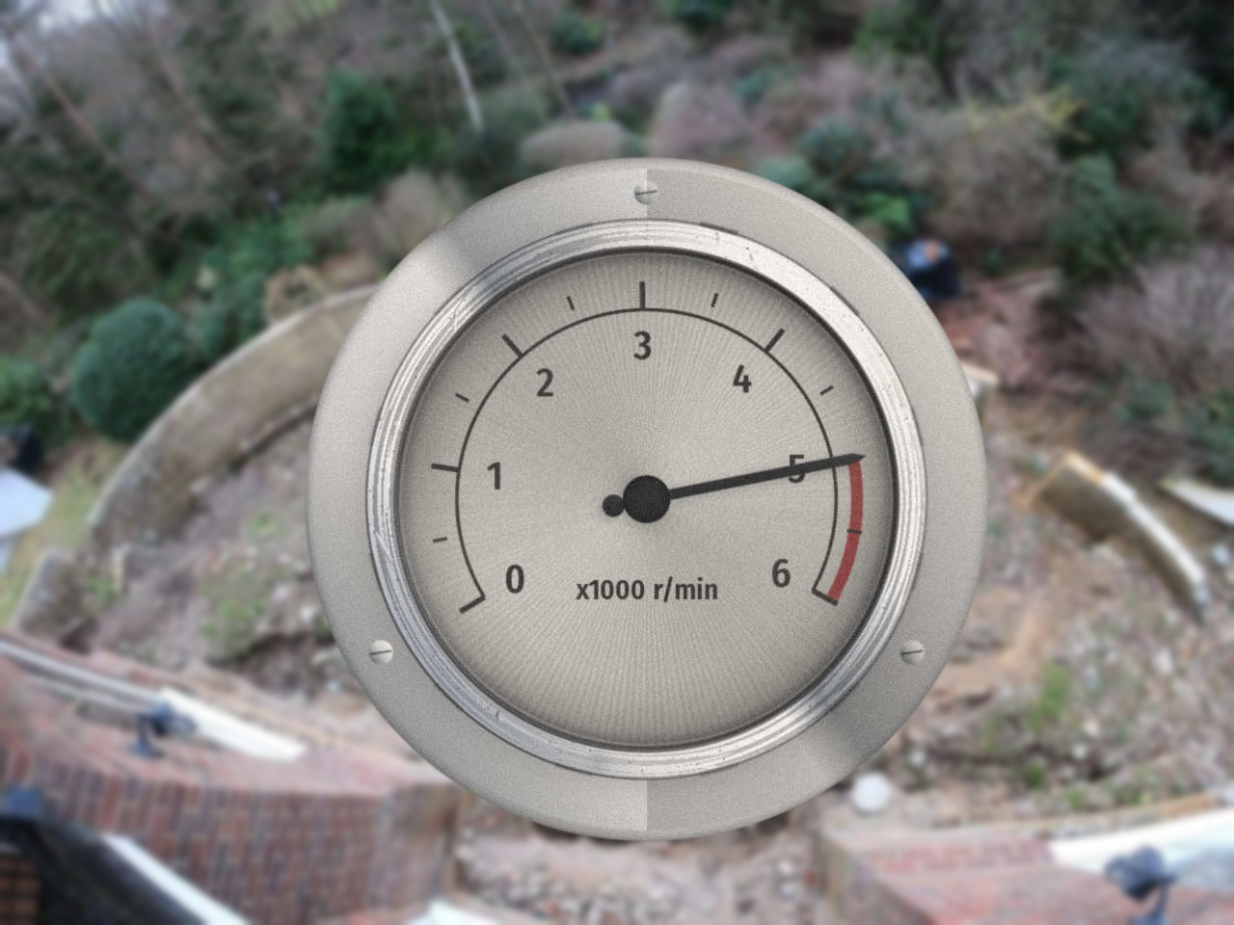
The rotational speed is 5000 rpm
